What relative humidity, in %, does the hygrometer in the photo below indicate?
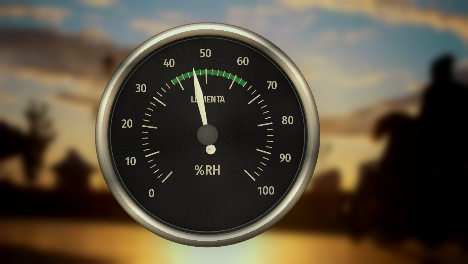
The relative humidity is 46 %
